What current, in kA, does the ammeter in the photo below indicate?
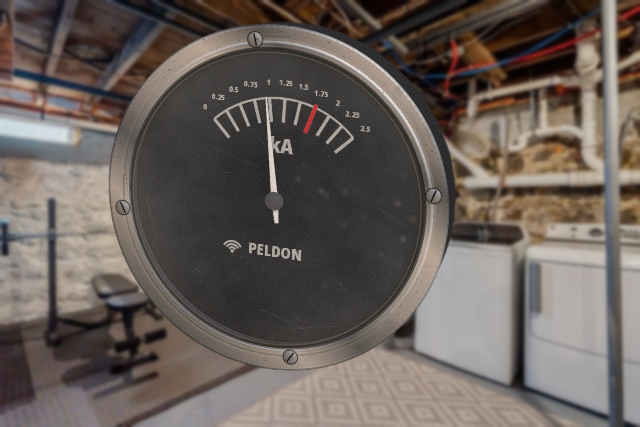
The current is 1 kA
